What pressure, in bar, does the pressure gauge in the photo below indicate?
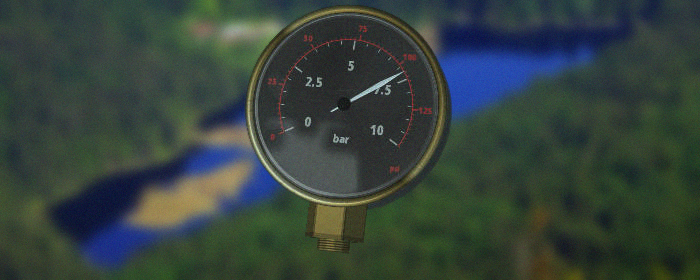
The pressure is 7.25 bar
